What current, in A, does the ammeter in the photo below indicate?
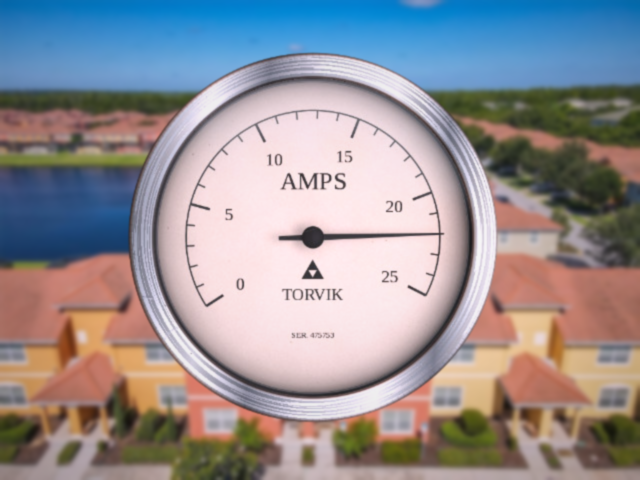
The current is 22 A
